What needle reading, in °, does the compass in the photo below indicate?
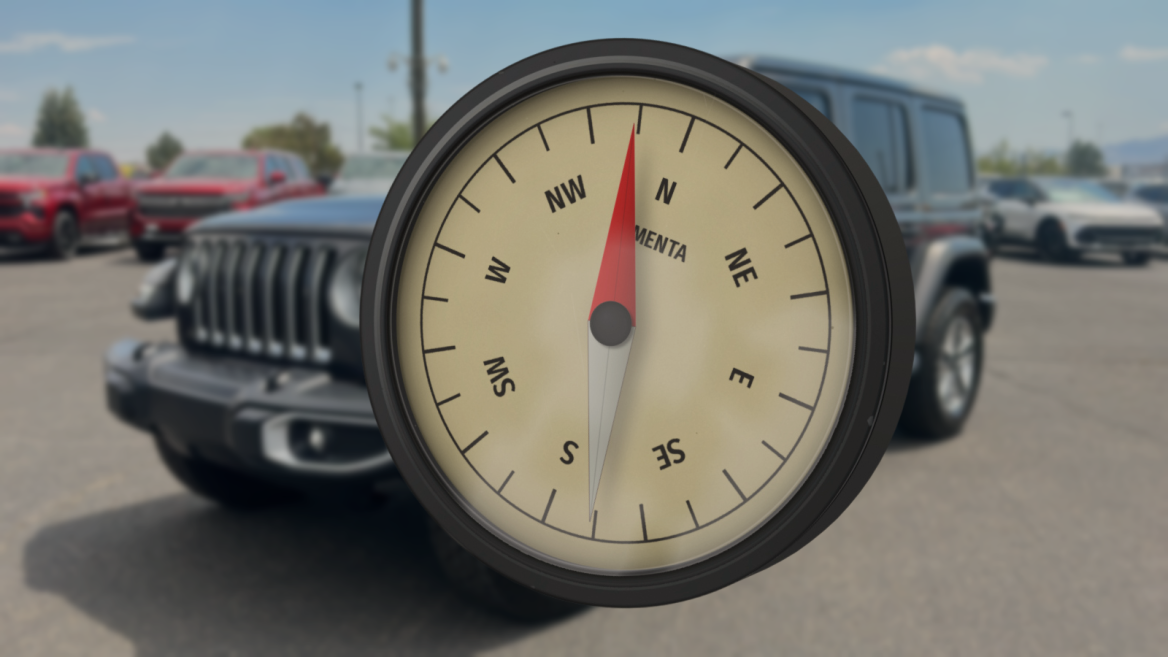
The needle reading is 345 °
